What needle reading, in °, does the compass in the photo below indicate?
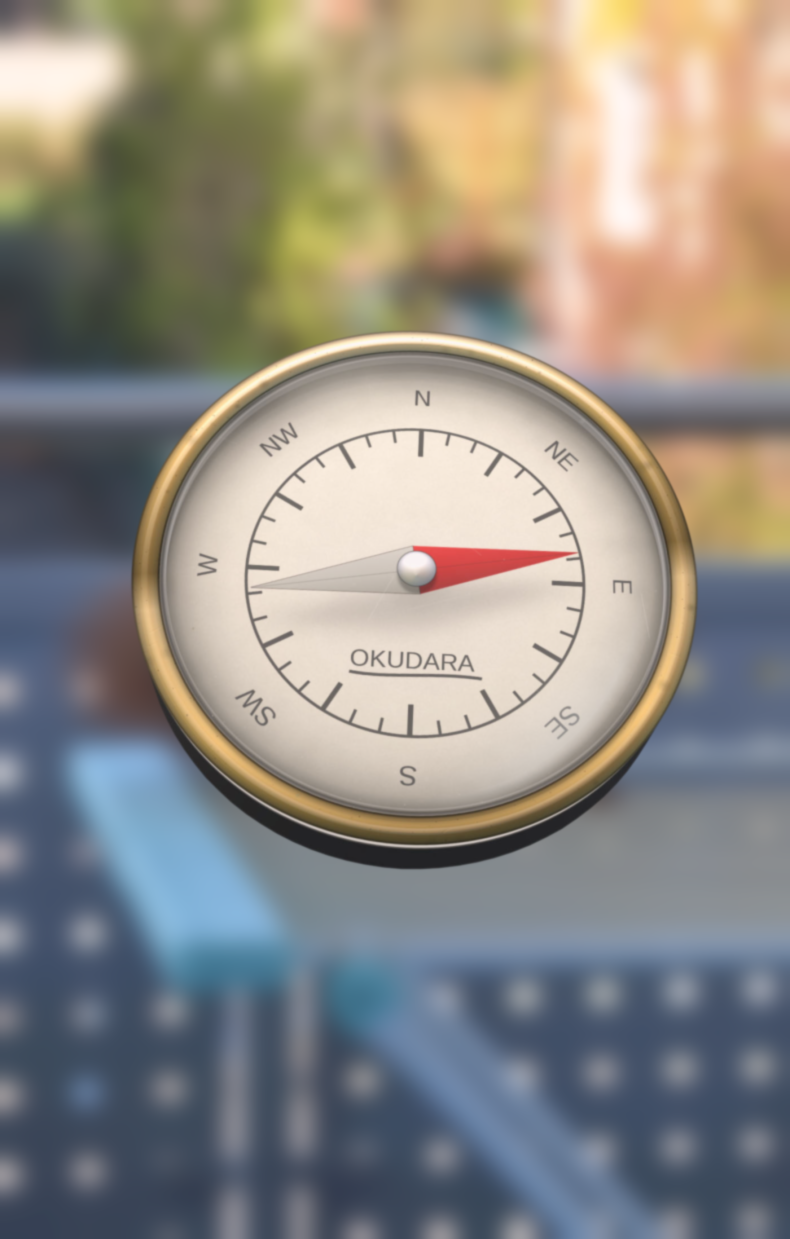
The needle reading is 80 °
